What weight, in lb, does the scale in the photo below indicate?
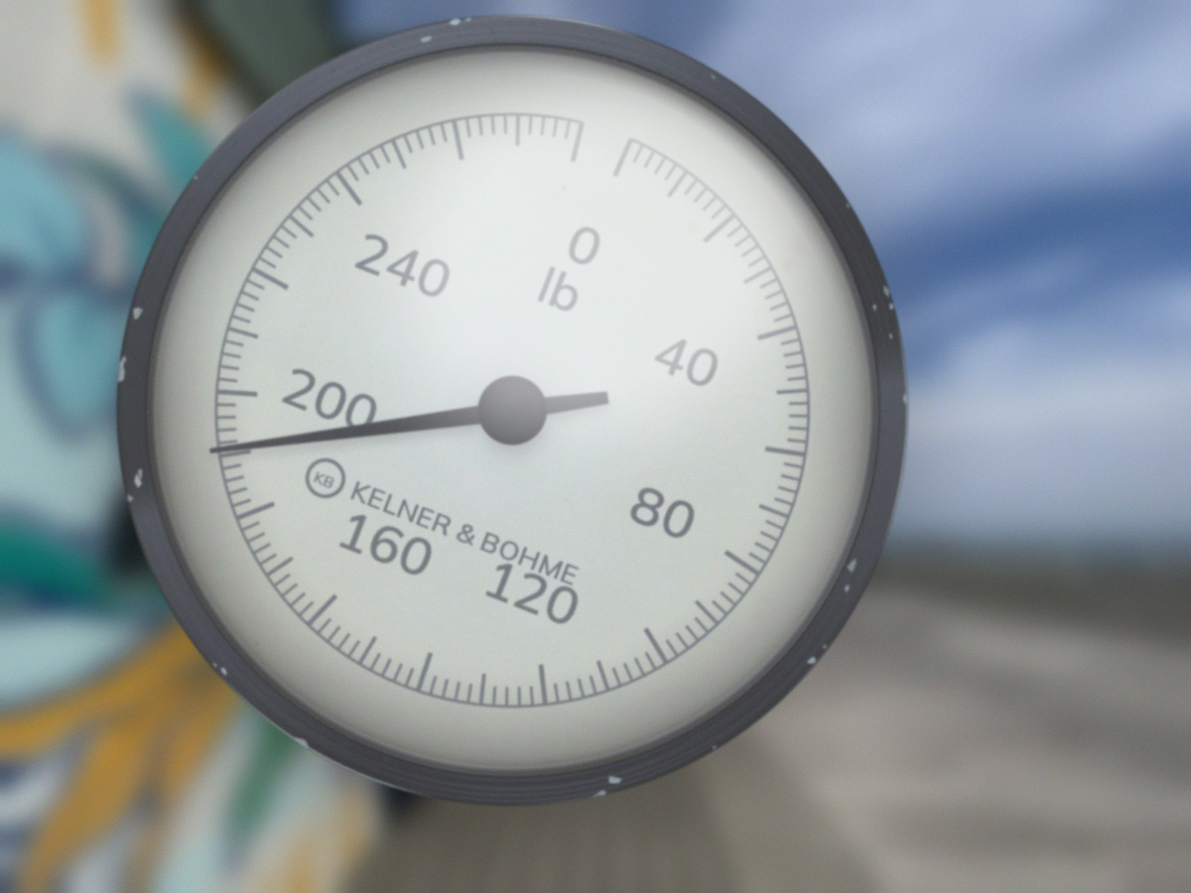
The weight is 191 lb
